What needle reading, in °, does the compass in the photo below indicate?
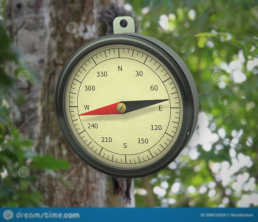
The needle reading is 260 °
